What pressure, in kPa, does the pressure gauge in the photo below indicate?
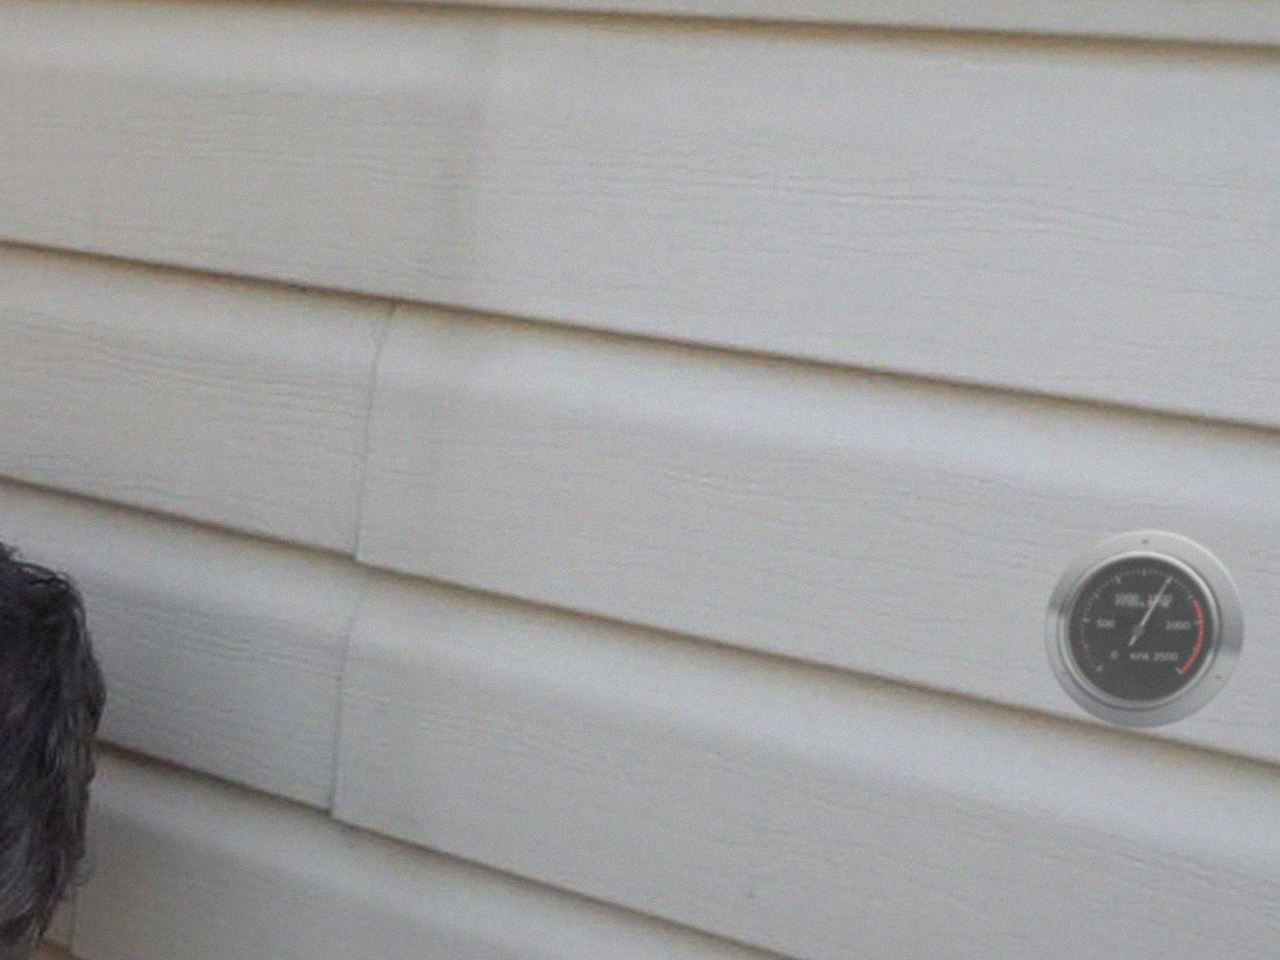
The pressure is 1500 kPa
